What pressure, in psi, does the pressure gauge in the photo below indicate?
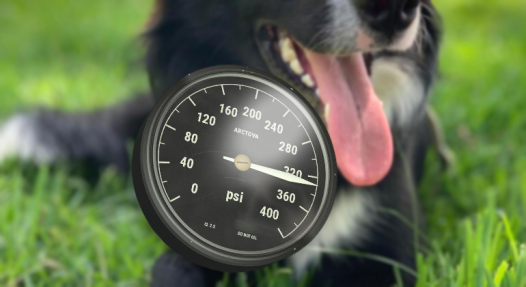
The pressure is 330 psi
